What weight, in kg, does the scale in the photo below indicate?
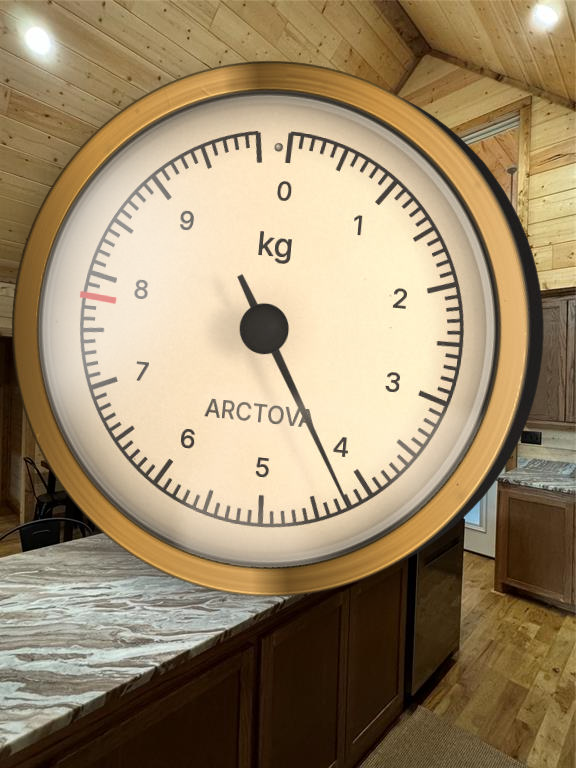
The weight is 4.2 kg
